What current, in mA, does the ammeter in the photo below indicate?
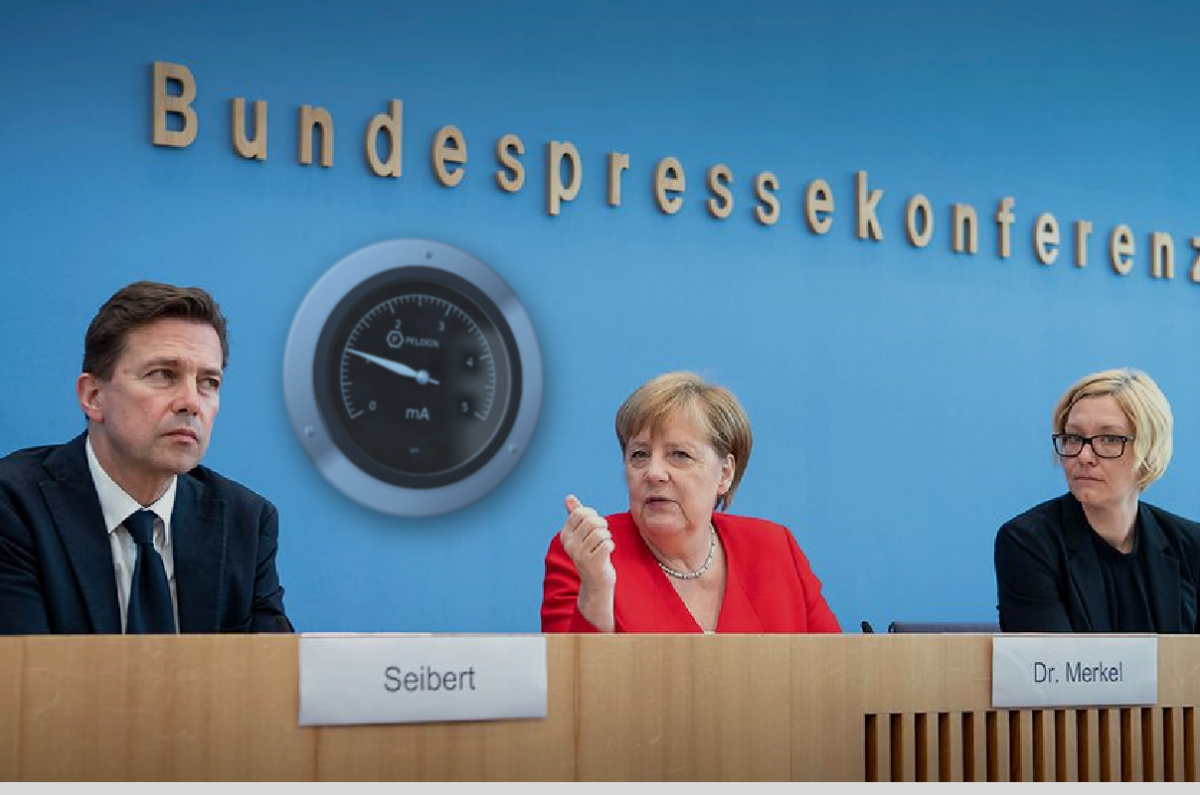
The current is 1 mA
